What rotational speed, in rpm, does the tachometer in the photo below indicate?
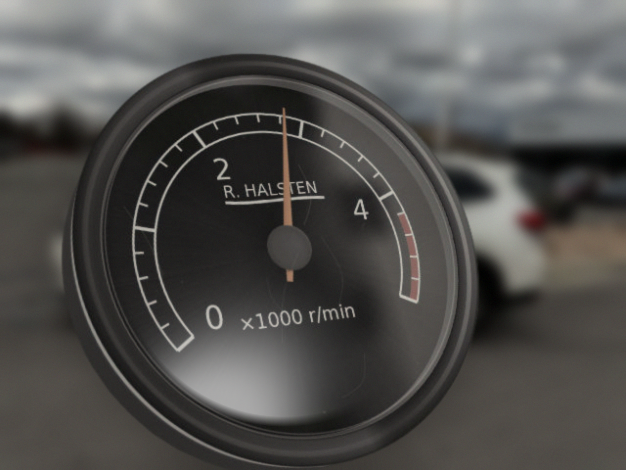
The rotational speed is 2800 rpm
